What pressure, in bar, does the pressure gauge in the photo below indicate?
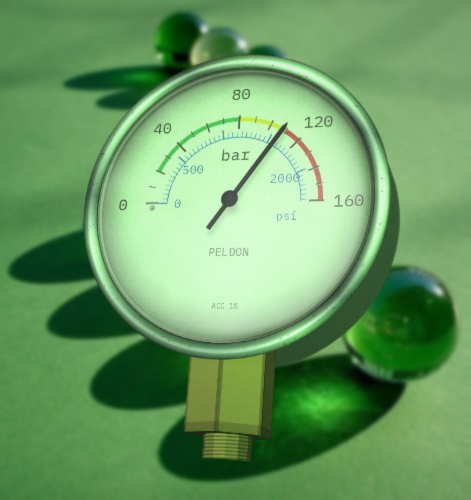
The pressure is 110 bar
